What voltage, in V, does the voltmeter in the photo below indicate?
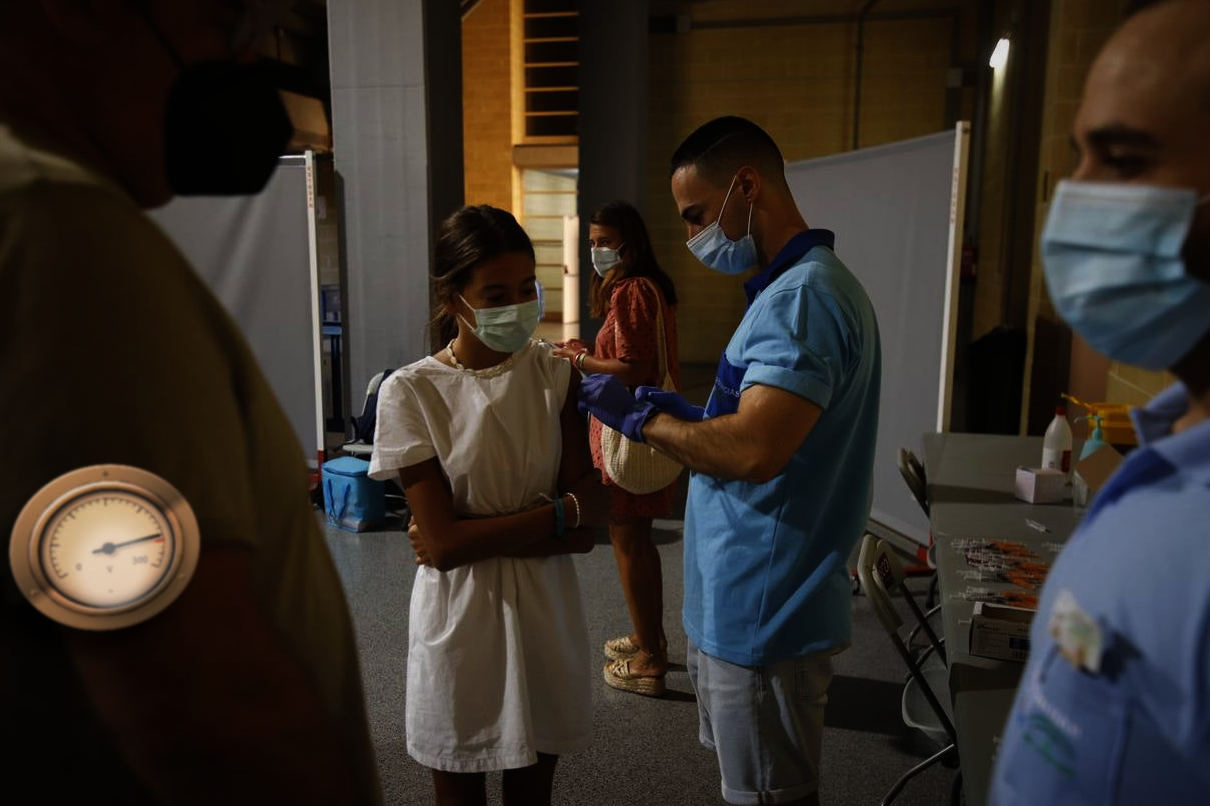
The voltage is 250 V
